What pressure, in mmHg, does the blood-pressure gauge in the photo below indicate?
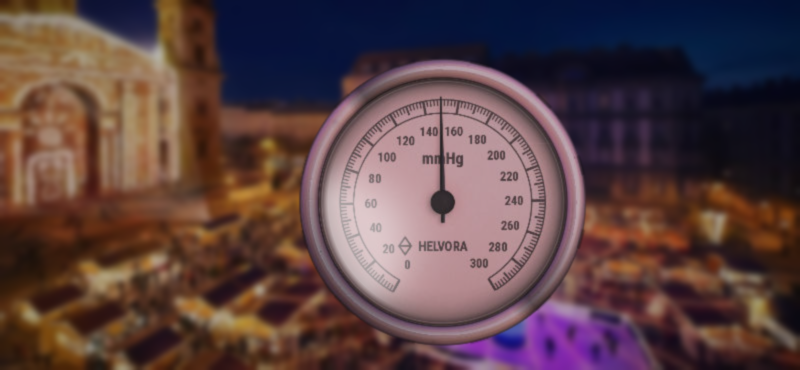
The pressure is 150 mmHg
